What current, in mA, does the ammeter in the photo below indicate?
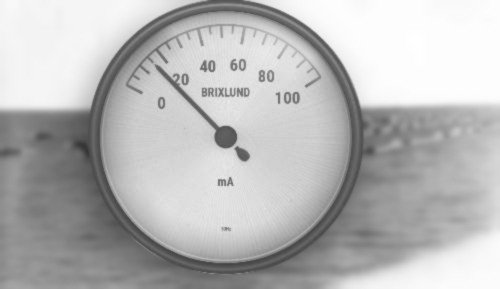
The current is 15 mA
